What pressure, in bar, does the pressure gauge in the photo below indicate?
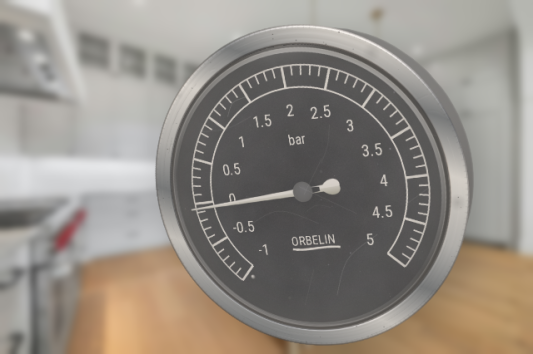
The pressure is -0.05 bar
